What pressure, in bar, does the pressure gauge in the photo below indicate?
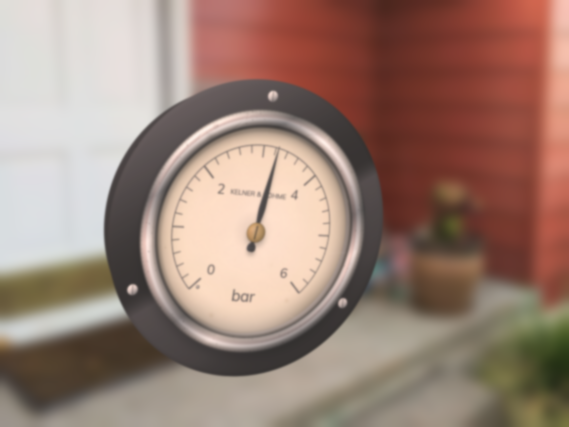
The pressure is 3.2 bar
